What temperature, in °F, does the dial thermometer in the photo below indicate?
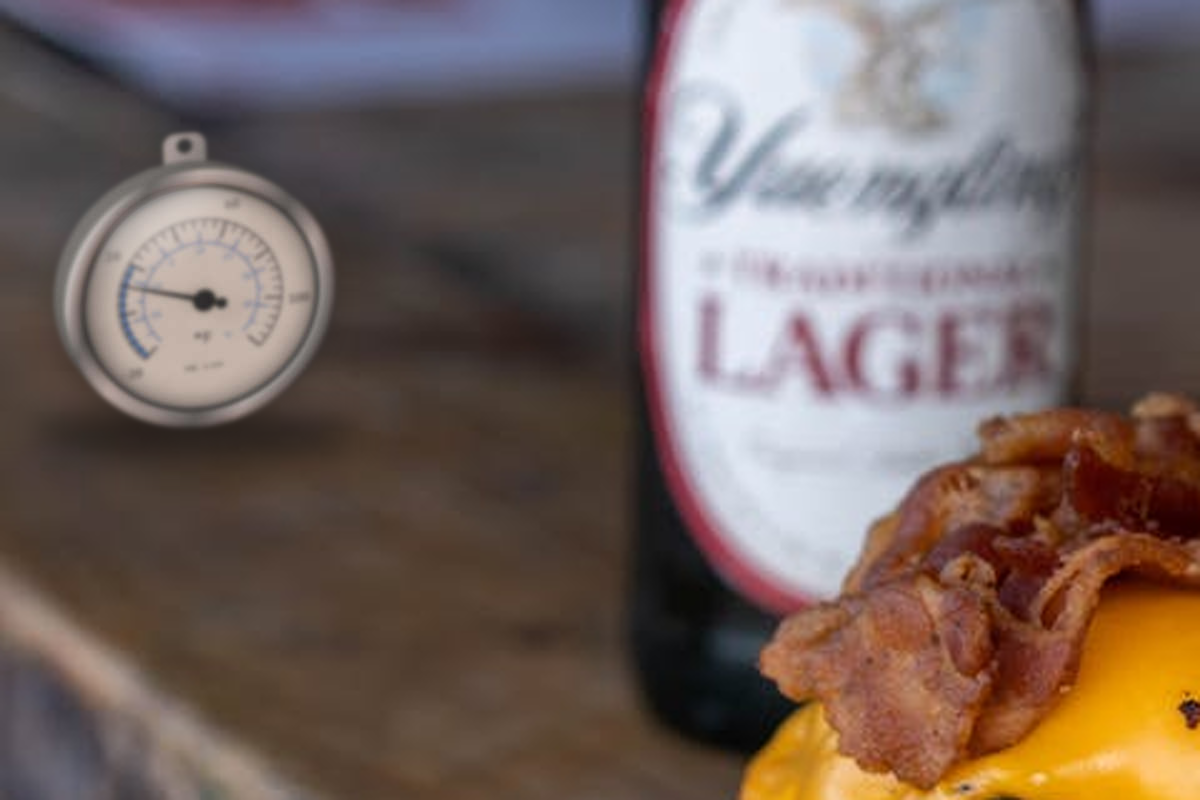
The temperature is 12 °F
